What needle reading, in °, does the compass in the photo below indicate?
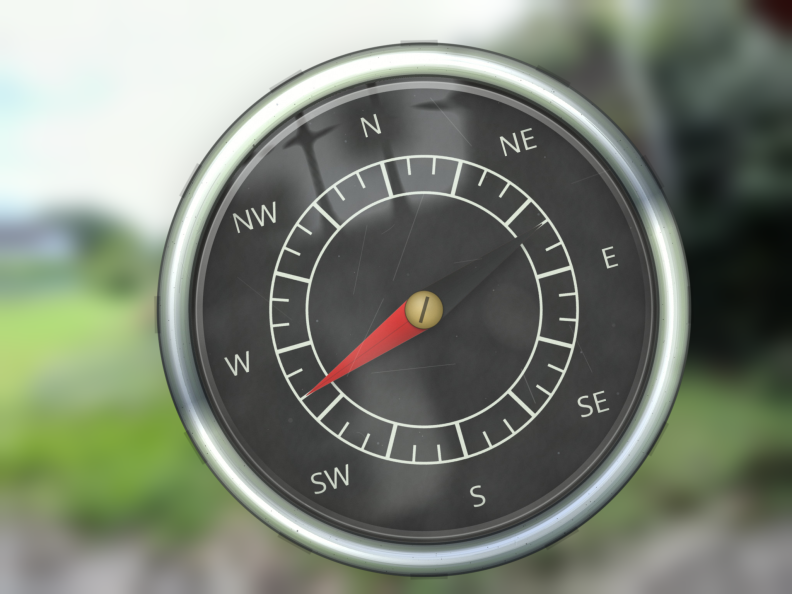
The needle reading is 250 °
